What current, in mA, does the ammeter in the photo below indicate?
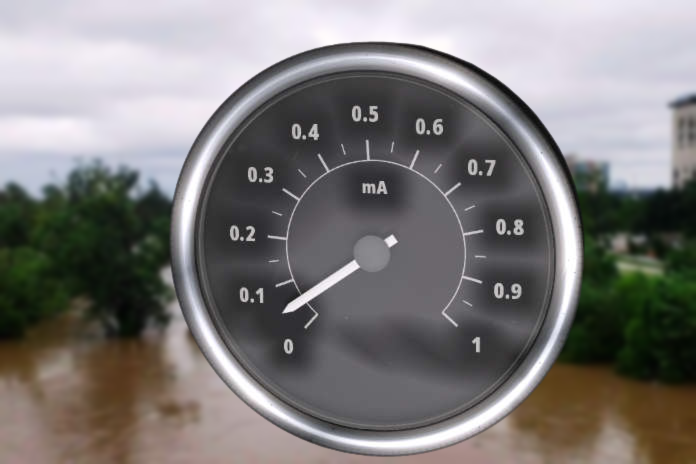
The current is 0.05 mA
